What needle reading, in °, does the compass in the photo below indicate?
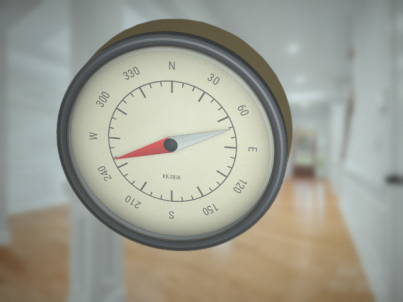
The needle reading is 250 °
